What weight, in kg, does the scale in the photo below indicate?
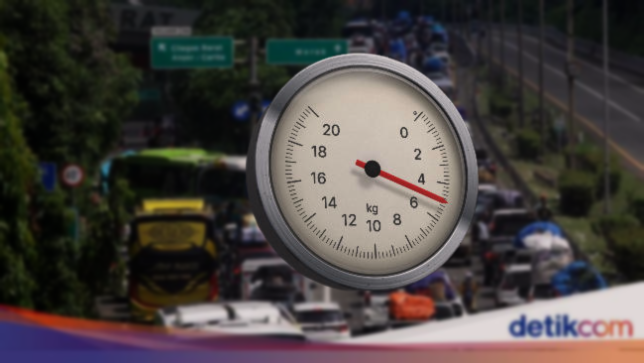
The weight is 5 kg
